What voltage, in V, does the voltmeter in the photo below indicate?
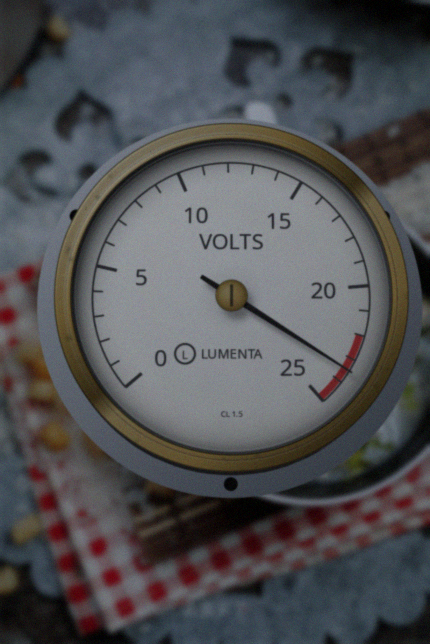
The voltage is 23.5 V
